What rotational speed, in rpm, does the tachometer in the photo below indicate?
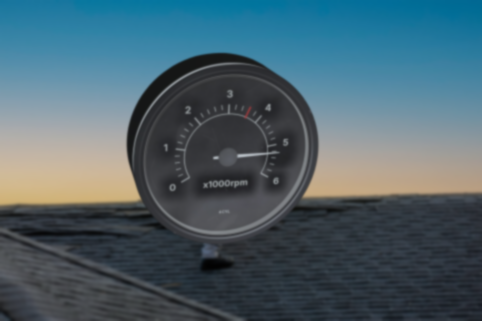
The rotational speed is 5200 rpm
